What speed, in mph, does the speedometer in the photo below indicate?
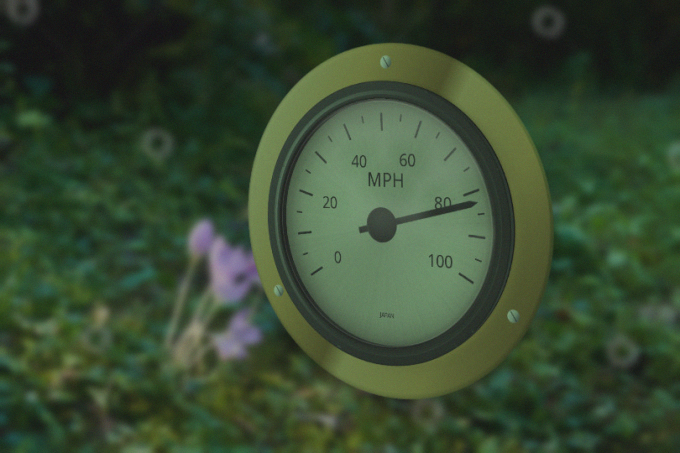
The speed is 82.5 mph
